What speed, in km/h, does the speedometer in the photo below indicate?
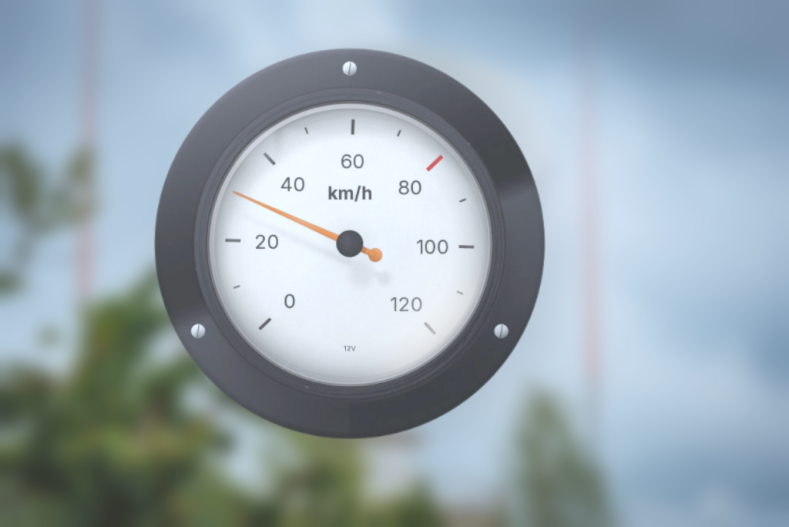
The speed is 30 km/h
